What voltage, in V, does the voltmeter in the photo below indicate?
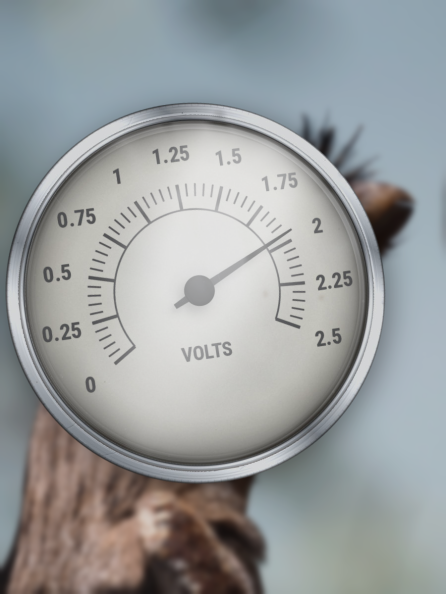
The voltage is 1.95 V
